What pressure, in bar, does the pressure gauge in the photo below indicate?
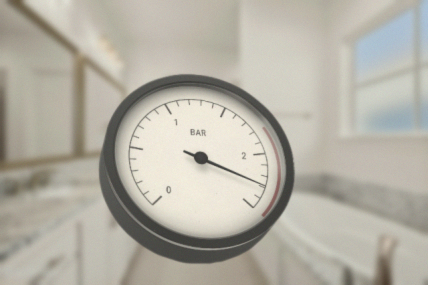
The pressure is 2.3 bar
